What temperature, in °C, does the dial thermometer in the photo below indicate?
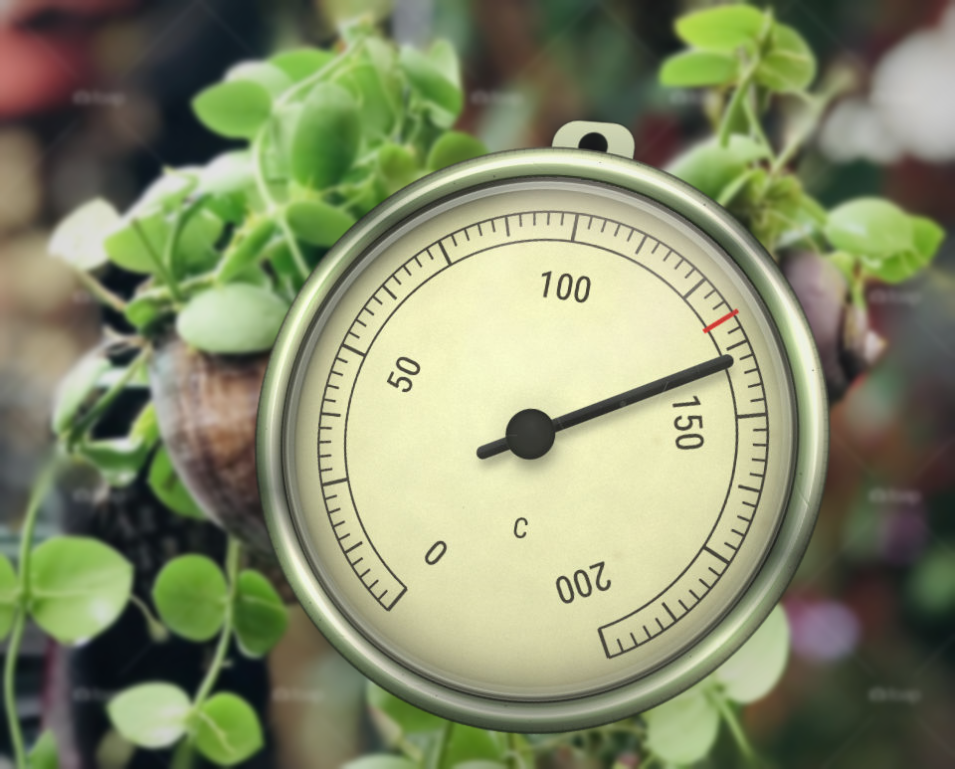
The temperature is 140 °C
